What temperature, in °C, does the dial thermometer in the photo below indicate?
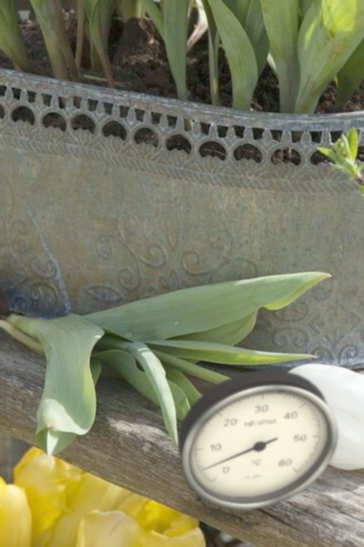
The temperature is 5 °C
